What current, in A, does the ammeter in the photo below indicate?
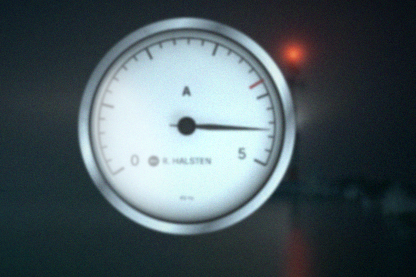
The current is 4.5 A
